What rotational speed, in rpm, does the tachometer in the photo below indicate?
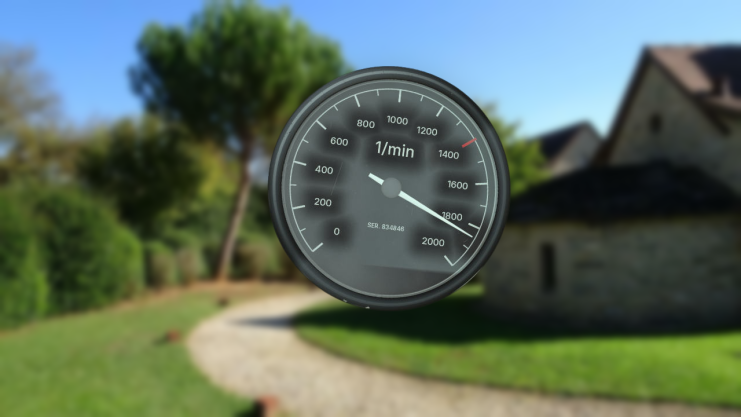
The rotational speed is 1850 rpm
